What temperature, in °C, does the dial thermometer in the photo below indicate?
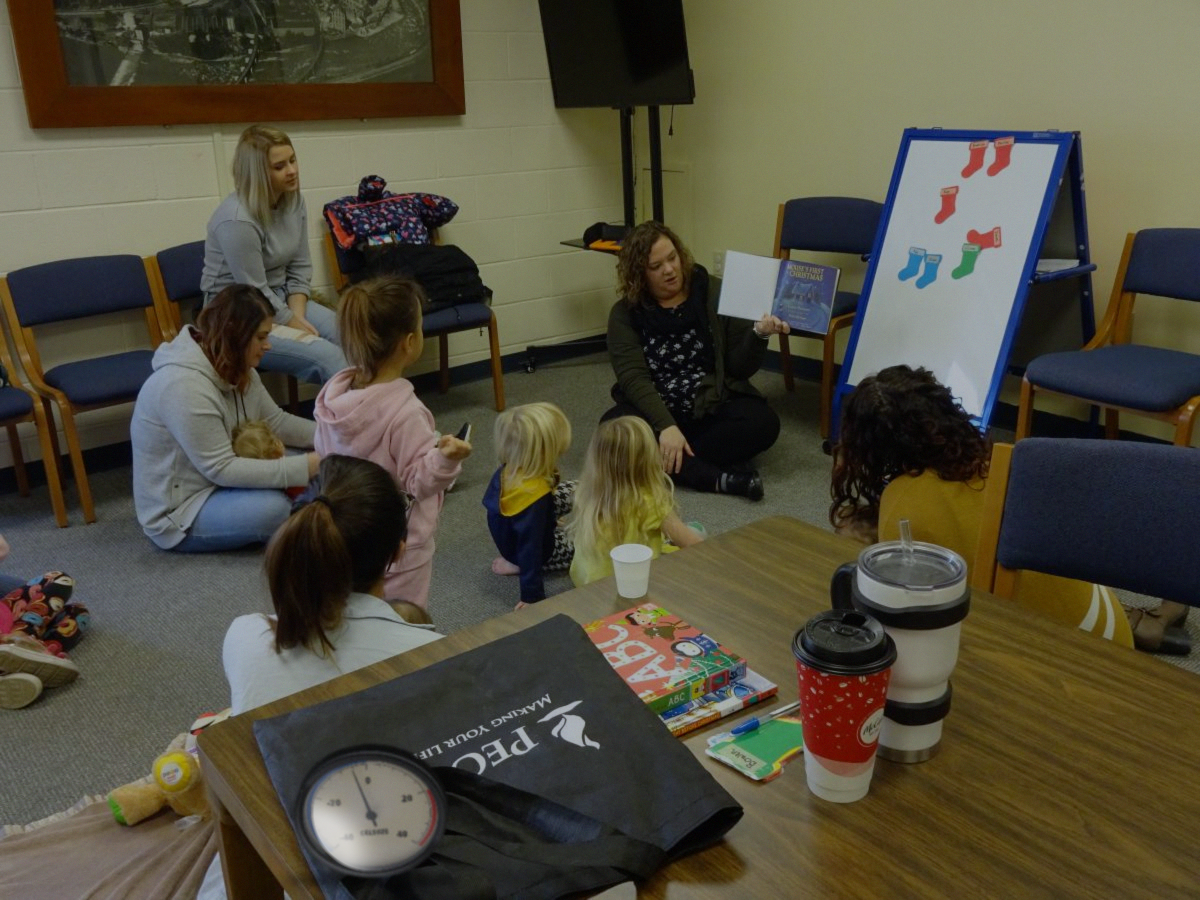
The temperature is -4 °C
